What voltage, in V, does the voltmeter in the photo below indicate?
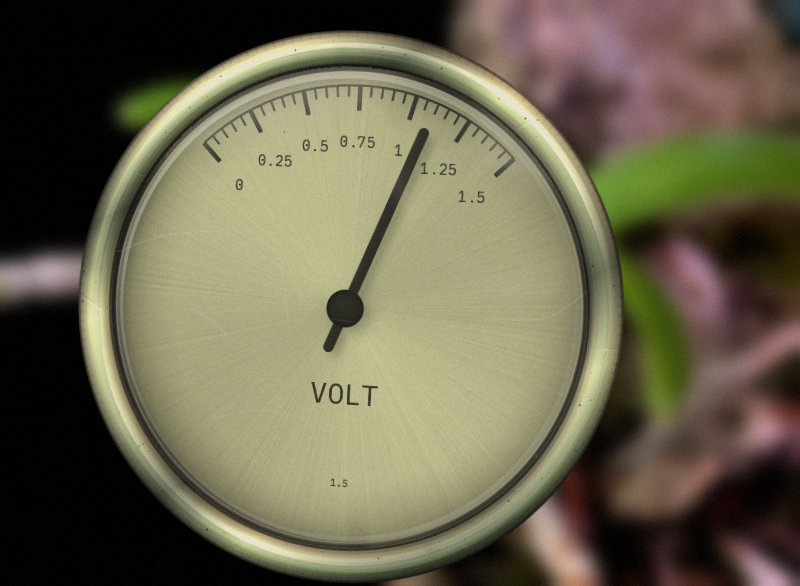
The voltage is 1.1 V
